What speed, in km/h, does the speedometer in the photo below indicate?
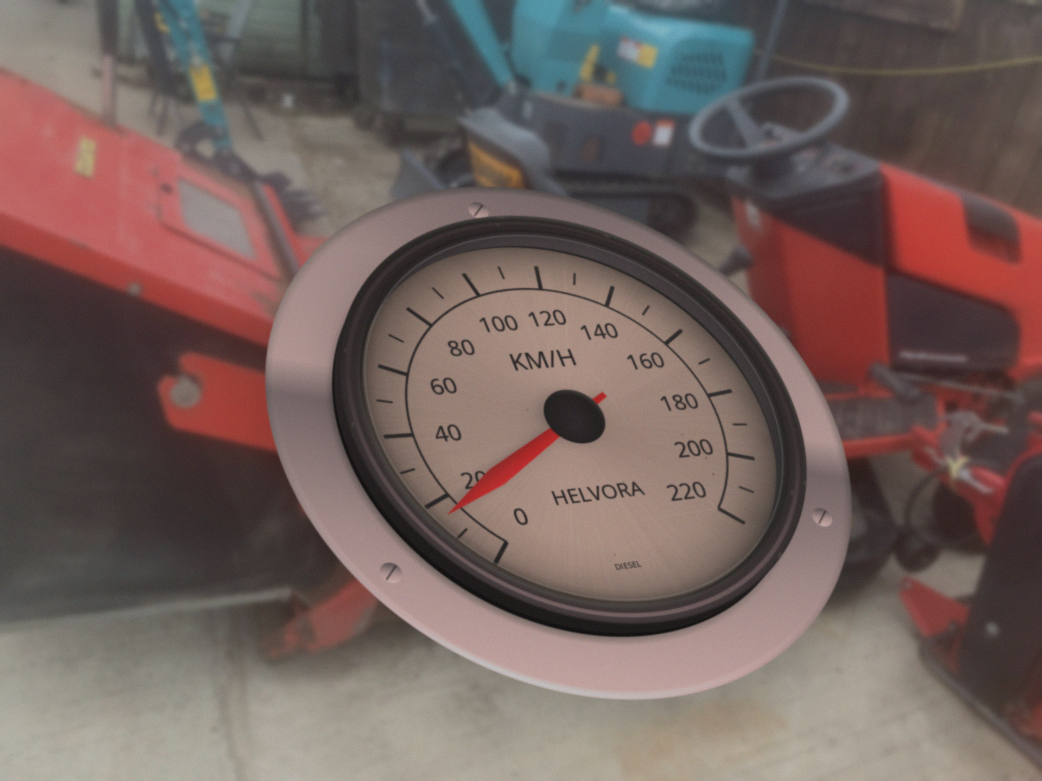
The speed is 15 km/h
